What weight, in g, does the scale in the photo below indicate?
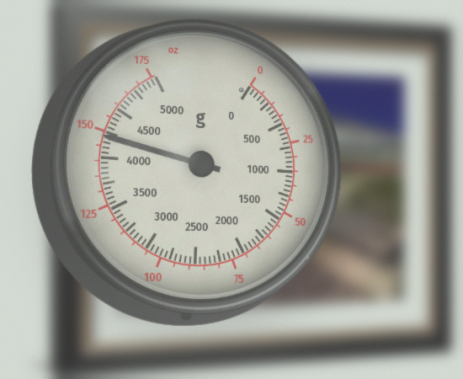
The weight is 4200 g
